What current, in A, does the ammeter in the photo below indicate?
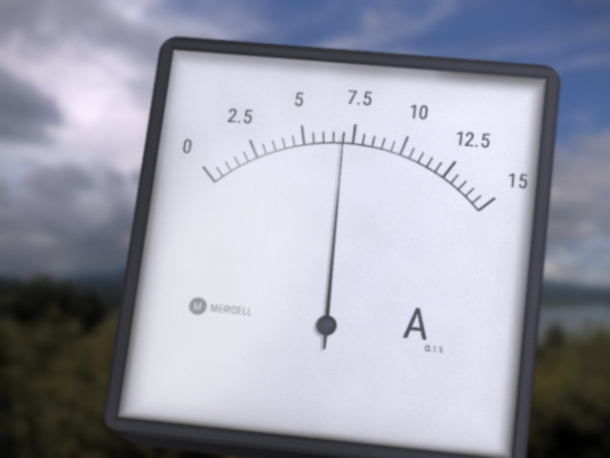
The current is 7 A
